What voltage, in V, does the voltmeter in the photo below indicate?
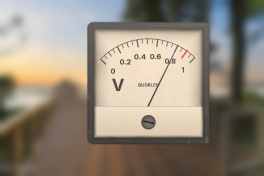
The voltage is 0.8 V
